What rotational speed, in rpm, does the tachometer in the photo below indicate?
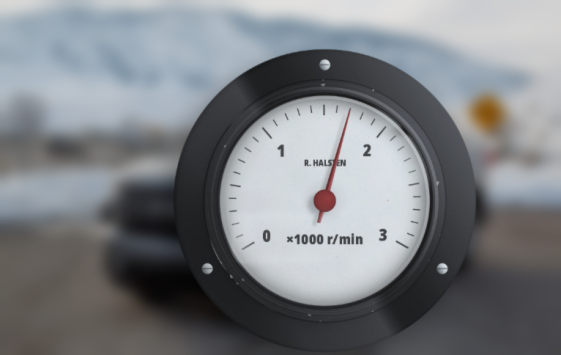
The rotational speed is 1700 rpm
